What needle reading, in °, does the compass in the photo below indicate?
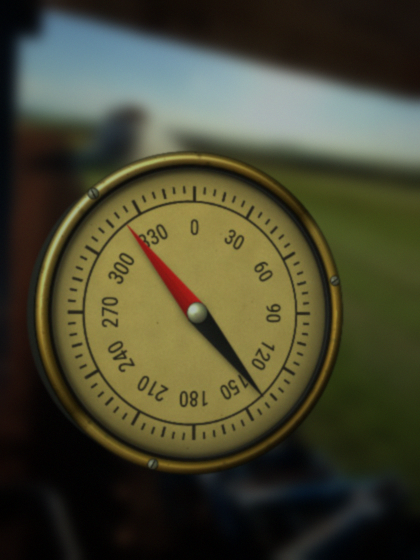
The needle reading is 320 °
